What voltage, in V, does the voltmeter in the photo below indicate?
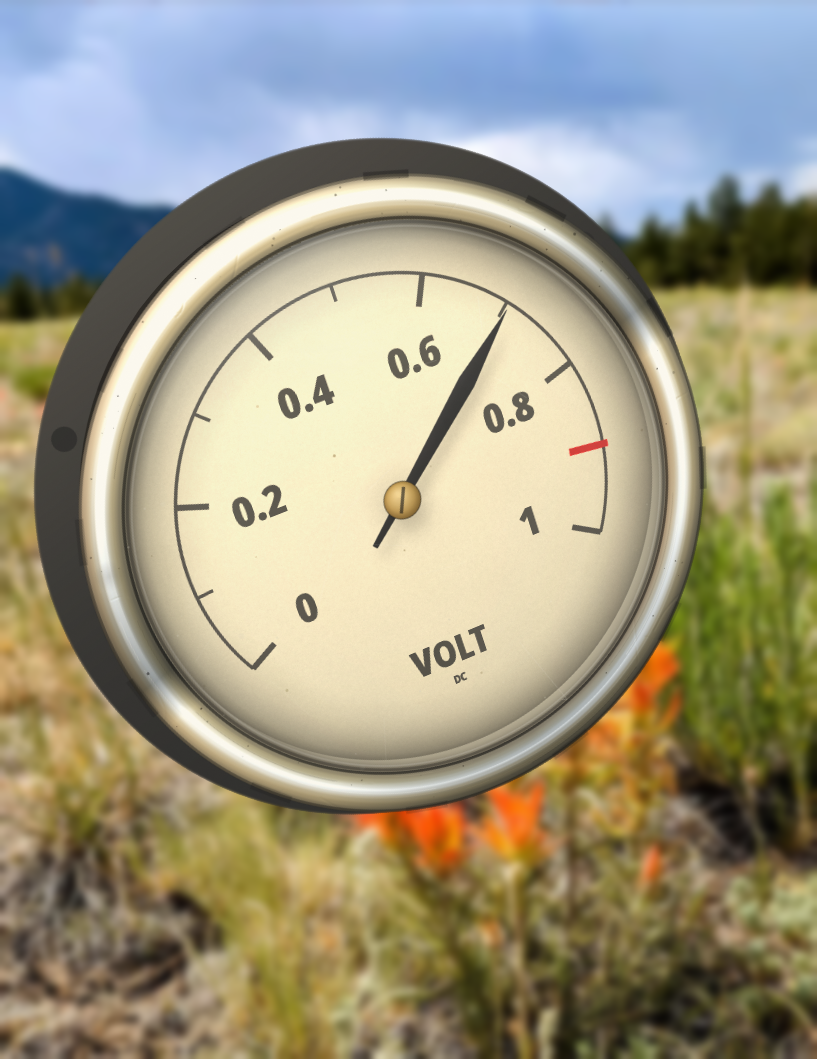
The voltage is 0.7 V
